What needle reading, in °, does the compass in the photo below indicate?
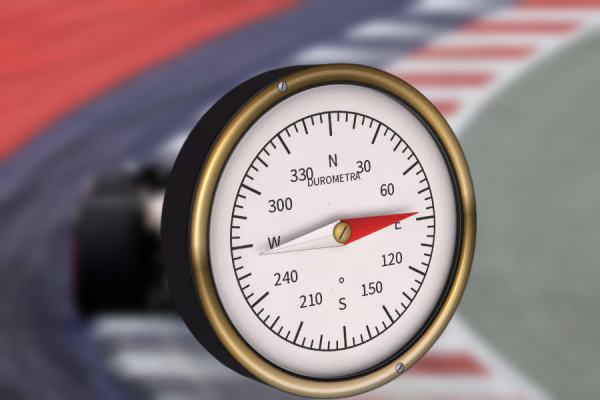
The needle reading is 85 °
